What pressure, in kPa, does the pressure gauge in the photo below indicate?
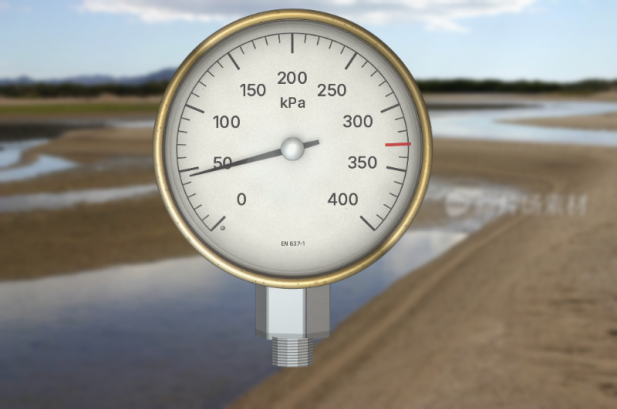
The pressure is 45 kPa
